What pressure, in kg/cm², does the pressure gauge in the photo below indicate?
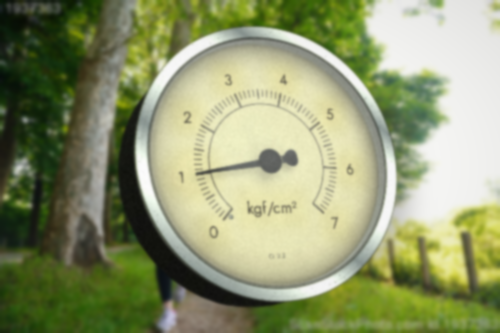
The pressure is 1 kg/cm²
